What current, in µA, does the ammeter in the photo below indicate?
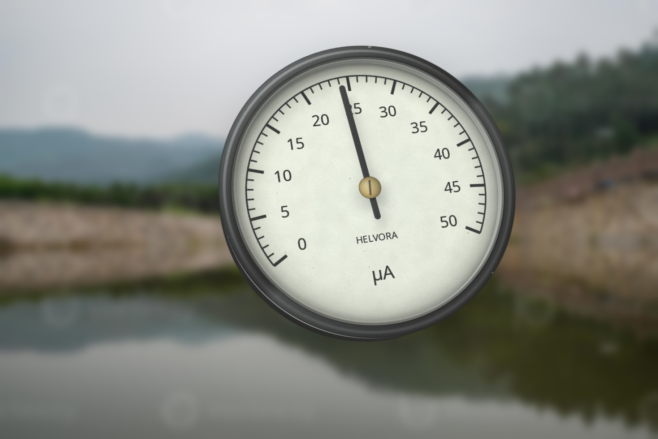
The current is 24 µA
